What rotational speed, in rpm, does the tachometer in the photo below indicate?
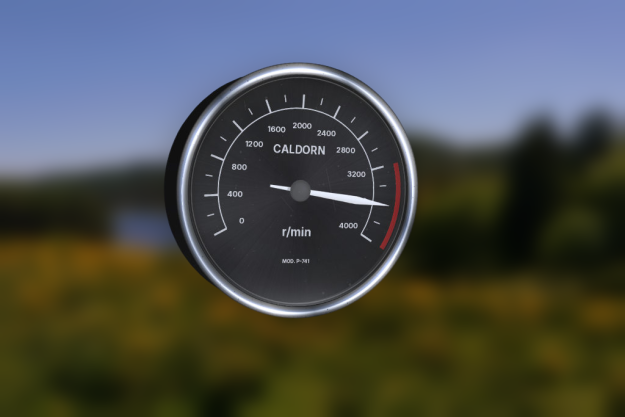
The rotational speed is 3600 rpm
